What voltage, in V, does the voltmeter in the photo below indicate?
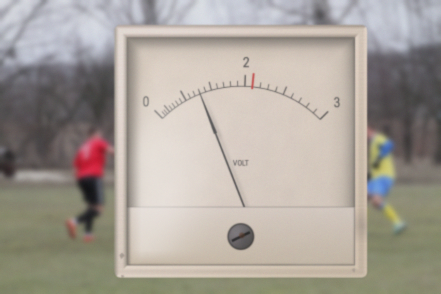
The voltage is 1.3 V
